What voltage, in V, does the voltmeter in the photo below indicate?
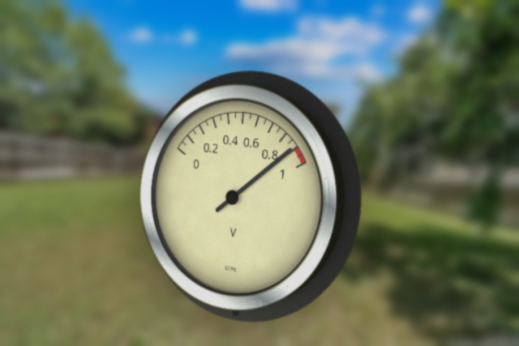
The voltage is 0.9 V
